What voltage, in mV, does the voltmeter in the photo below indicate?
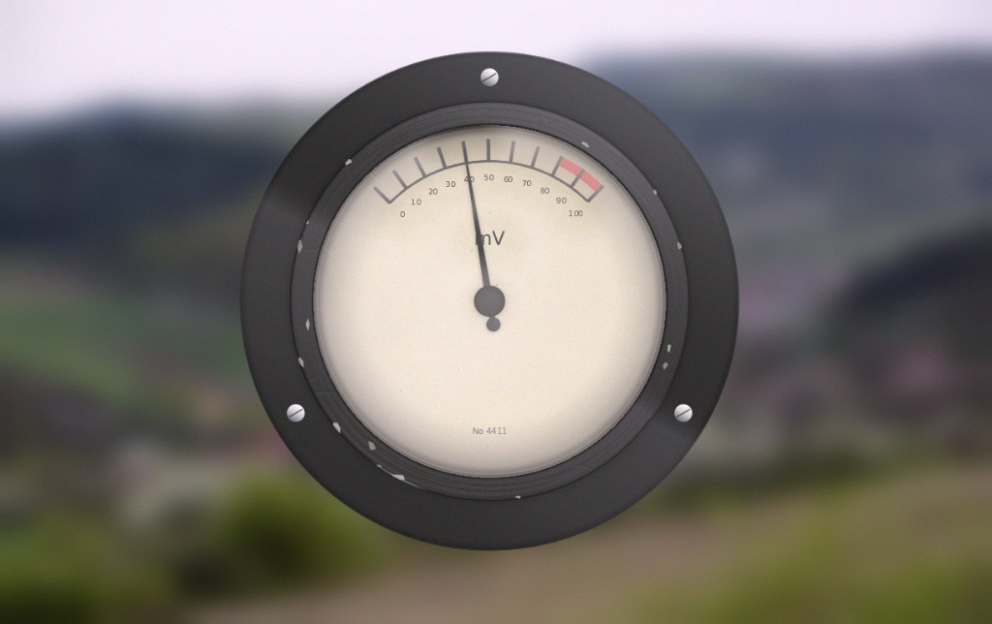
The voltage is 40 mV
